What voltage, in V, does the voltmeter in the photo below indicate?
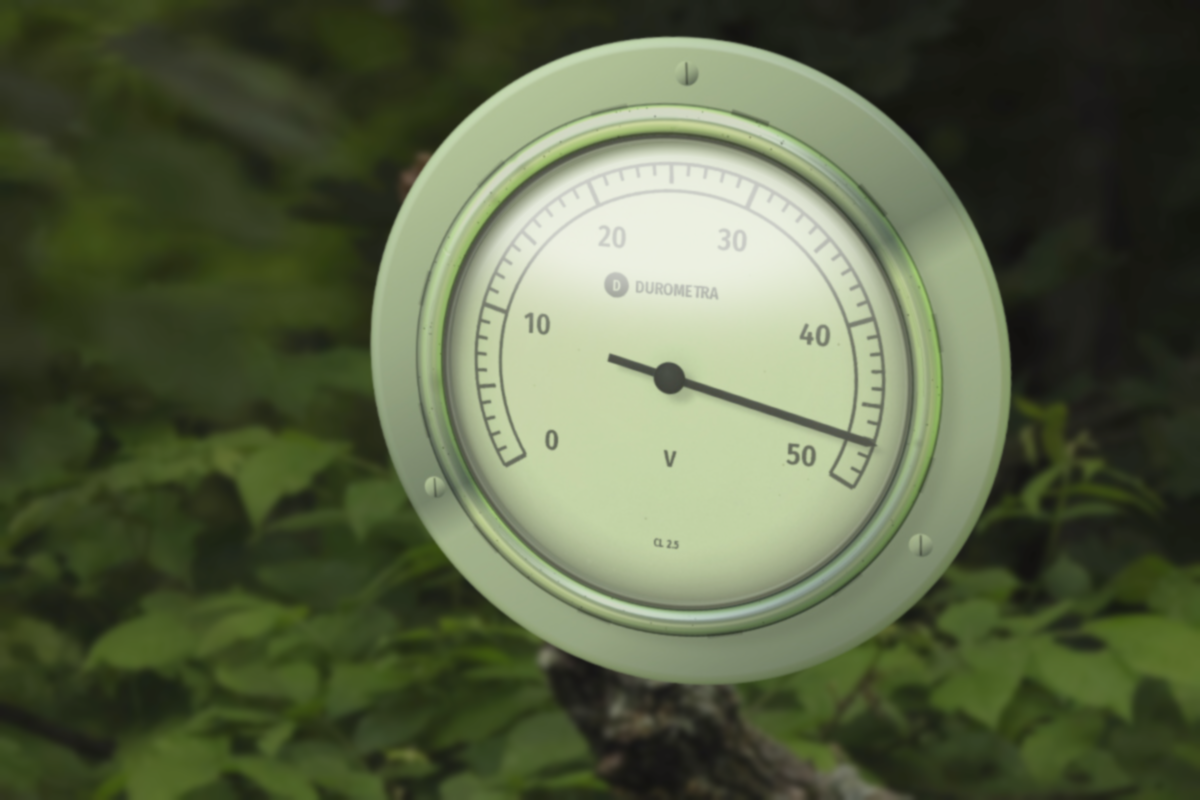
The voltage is 47 V
